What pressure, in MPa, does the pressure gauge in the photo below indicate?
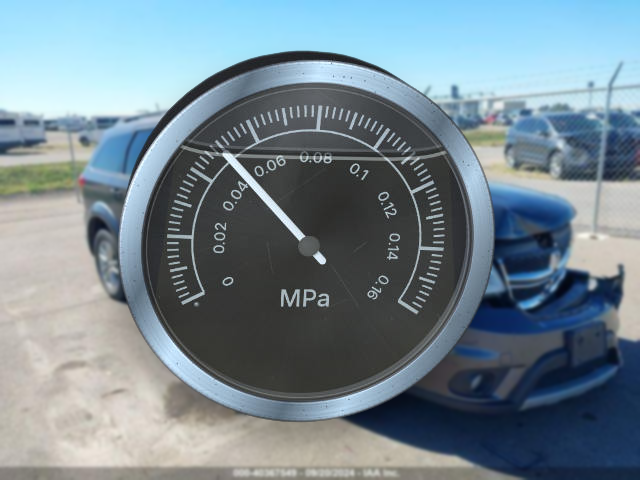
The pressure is 0.05 MPa
